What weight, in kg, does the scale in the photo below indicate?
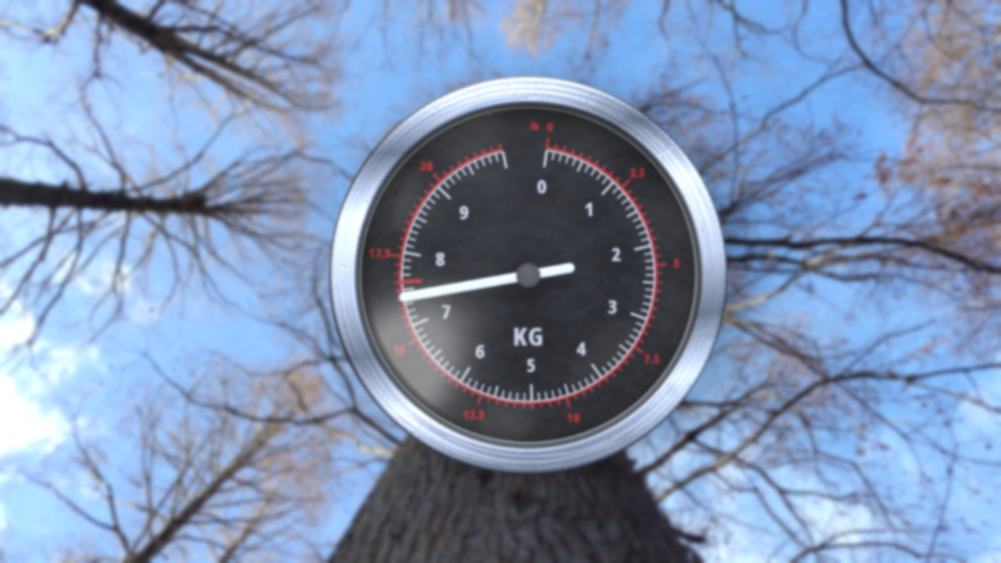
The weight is 7.4 kg
